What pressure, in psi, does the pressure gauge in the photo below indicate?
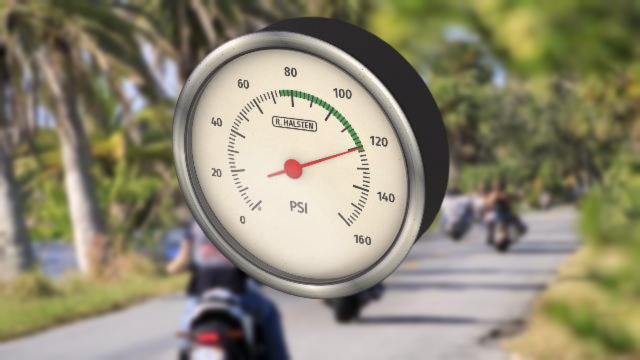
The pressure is 120 psi
